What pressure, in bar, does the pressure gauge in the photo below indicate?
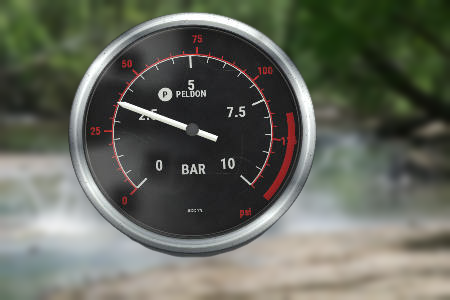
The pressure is 2.5 bar
